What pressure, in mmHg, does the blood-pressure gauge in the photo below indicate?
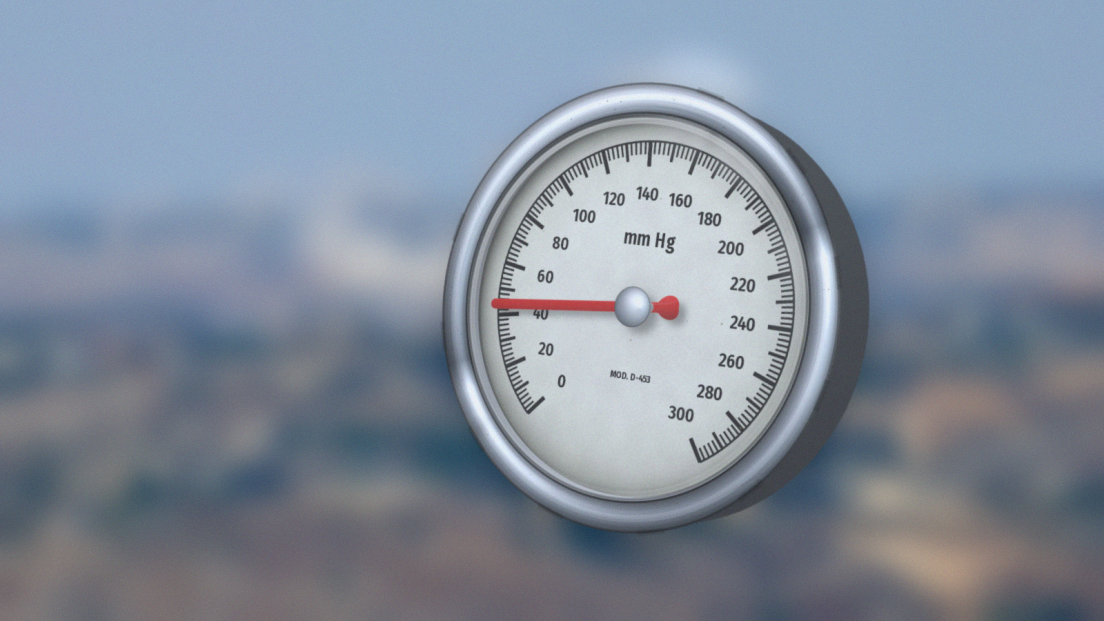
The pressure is 44 mmHg
